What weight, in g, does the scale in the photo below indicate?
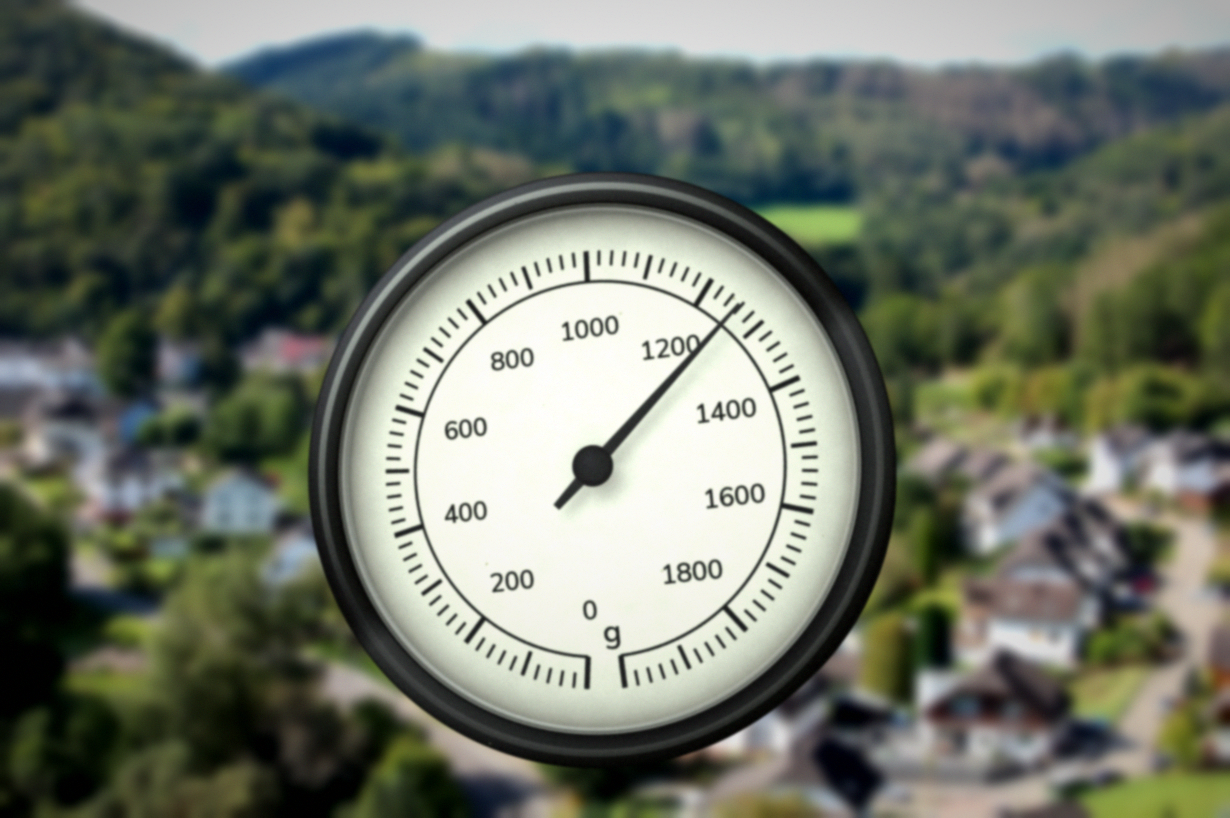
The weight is 1260 g
